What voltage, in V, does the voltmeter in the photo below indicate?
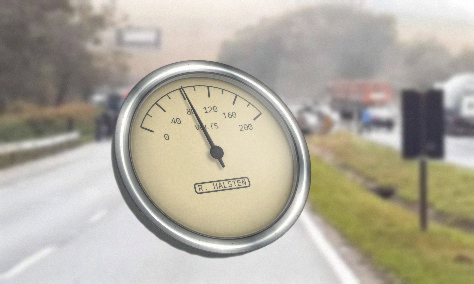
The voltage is 80 V
